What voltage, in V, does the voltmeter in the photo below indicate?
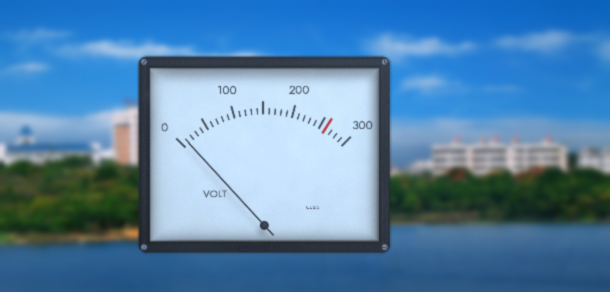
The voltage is 10 V
